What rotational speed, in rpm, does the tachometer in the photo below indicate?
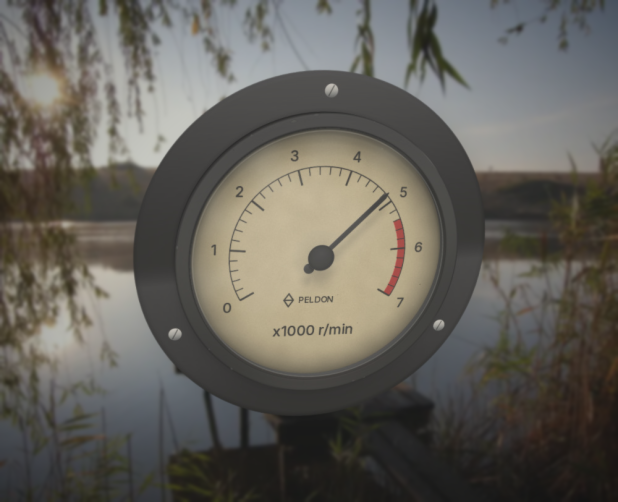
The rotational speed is 4800 rpm
